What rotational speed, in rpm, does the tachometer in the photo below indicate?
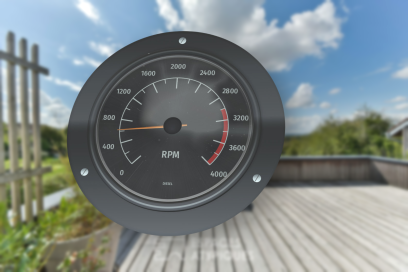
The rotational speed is 600 rpm
